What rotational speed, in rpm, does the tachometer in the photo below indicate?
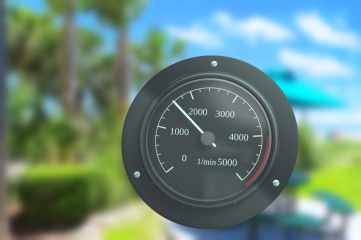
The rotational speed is 1600 rpm
